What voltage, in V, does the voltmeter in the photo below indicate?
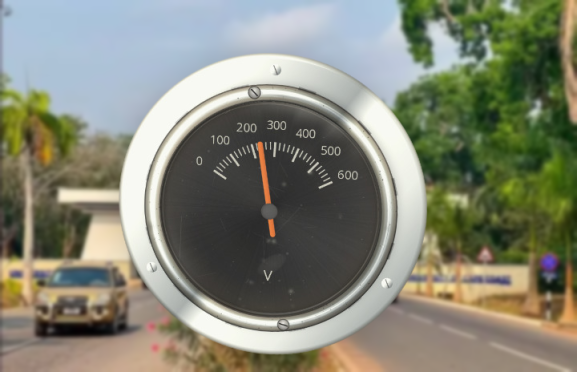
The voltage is 240 V
